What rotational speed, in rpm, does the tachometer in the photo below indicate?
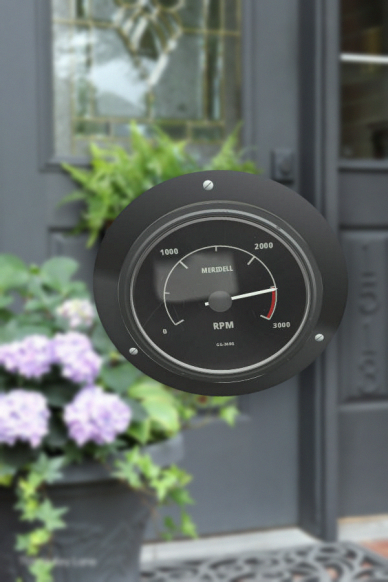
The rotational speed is 2500 rpm
